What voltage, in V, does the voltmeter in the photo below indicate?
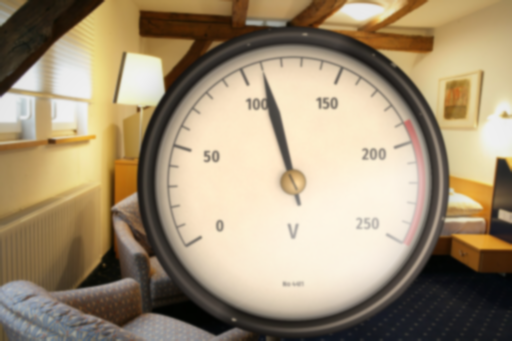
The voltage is 110 V
